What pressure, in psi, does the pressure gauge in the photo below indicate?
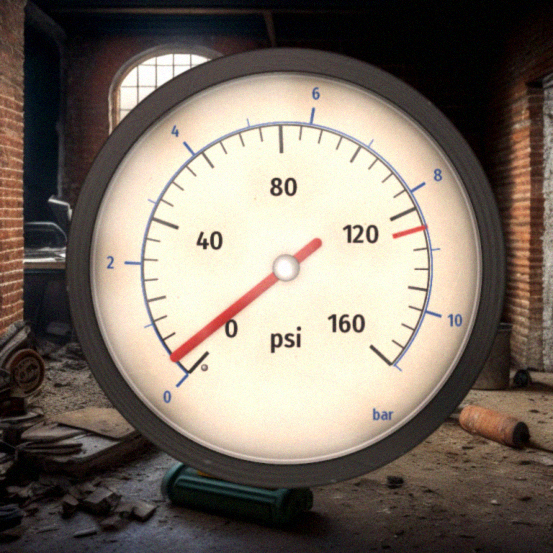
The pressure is 5 psi
